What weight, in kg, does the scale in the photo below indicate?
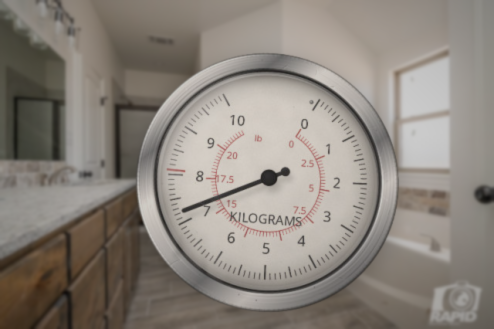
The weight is 7.2 kg
